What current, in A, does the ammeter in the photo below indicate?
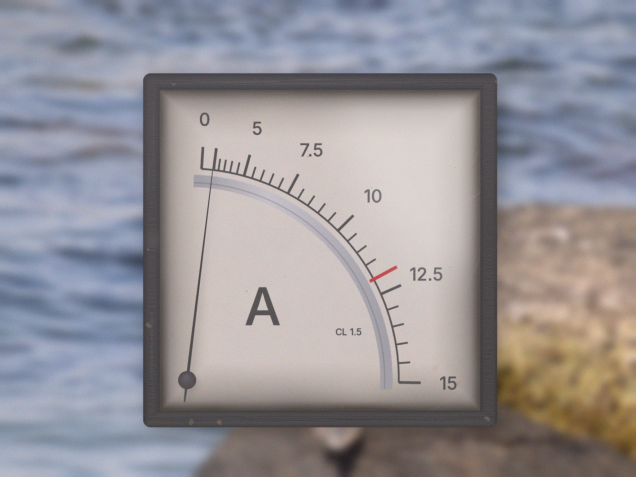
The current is 2.5 A
